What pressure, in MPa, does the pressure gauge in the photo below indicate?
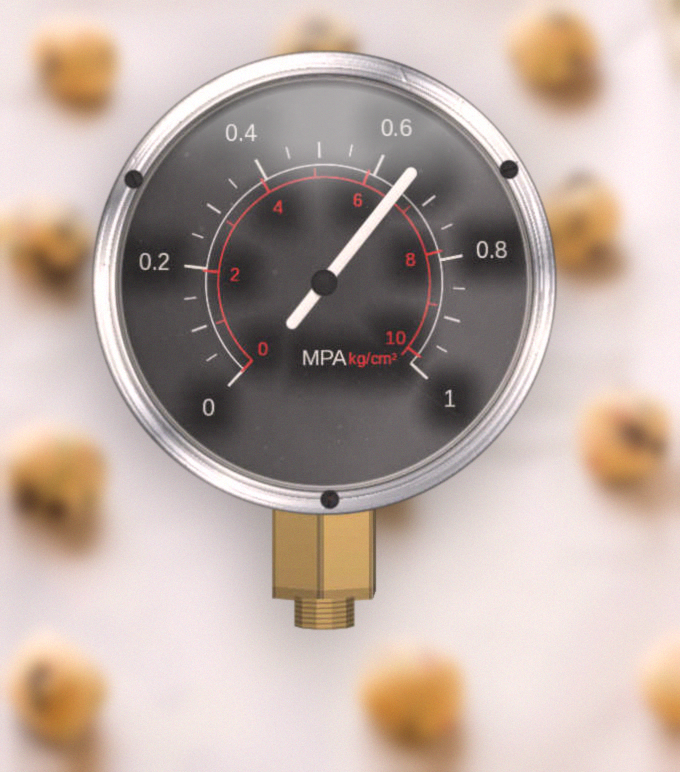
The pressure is 0.65 MPa
